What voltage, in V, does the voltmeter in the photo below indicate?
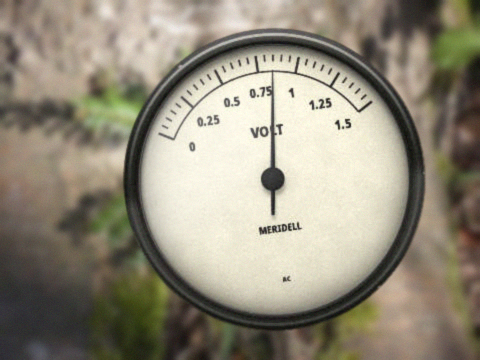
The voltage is 0.85 V
